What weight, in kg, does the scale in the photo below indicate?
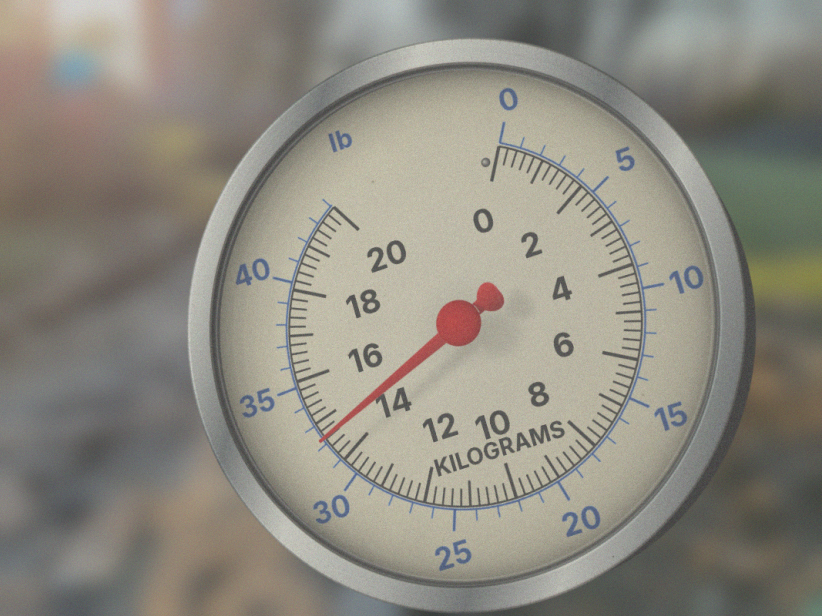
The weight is 14.6 kg
